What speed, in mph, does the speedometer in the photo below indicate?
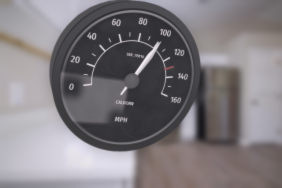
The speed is 100 mph
